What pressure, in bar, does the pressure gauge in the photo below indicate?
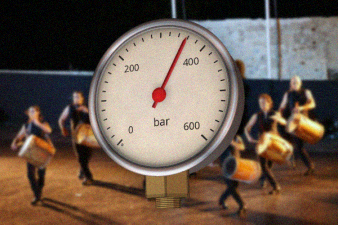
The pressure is 360 bar
